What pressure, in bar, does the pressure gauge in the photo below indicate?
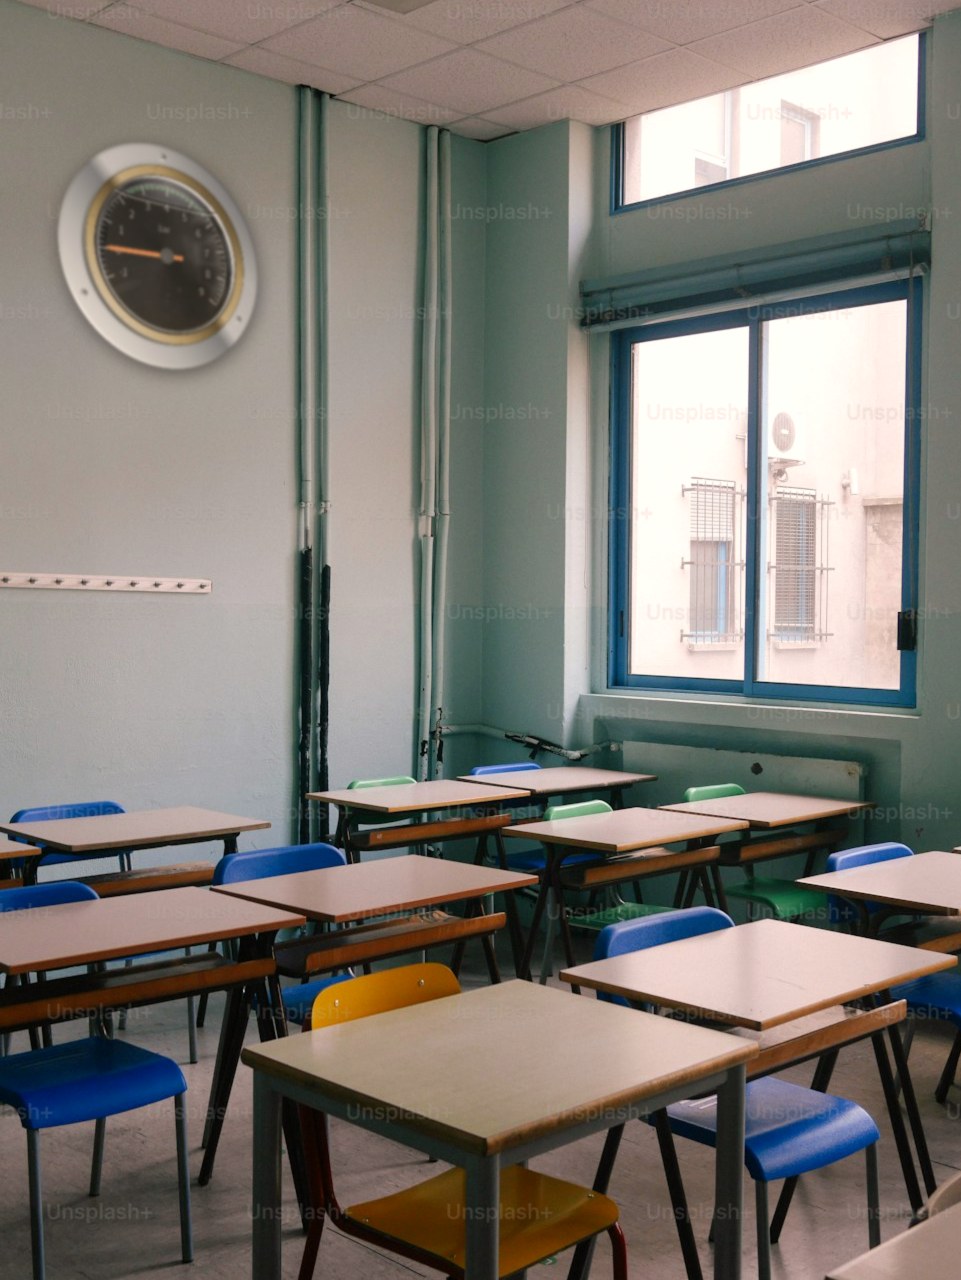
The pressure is 0 bar
